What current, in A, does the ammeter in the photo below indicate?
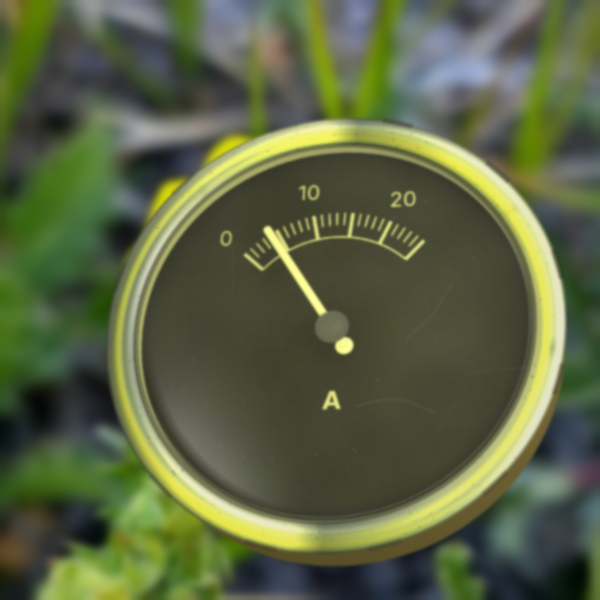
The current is 4 A
